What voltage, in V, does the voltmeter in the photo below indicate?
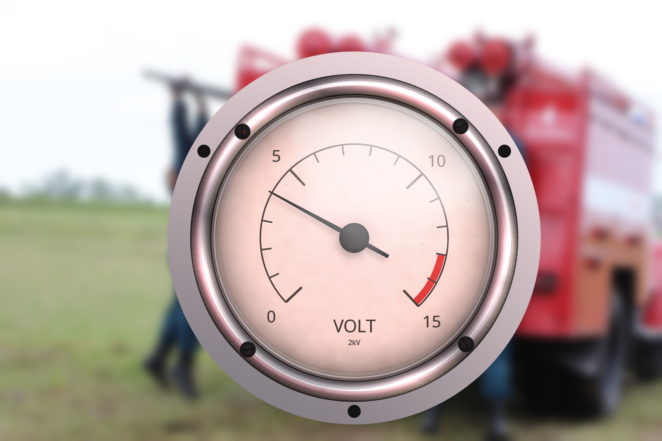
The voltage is 4 V
